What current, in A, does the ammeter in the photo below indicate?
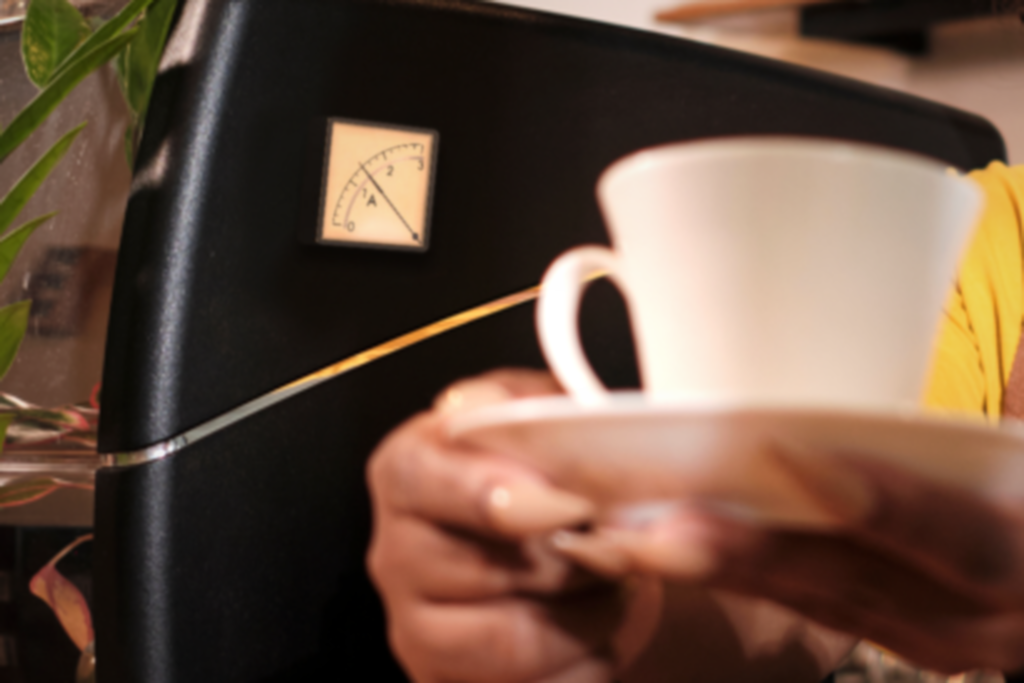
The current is 1.4 A
